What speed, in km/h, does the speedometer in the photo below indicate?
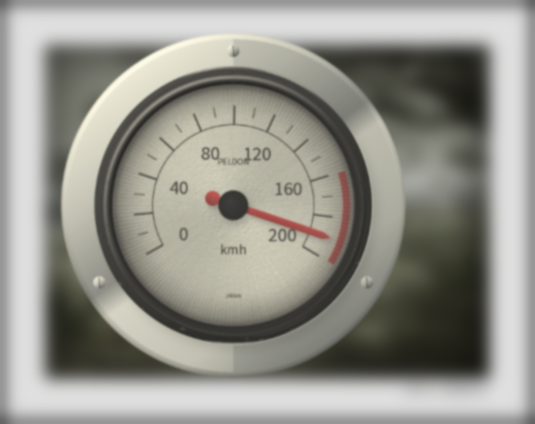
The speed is 190 km/h
